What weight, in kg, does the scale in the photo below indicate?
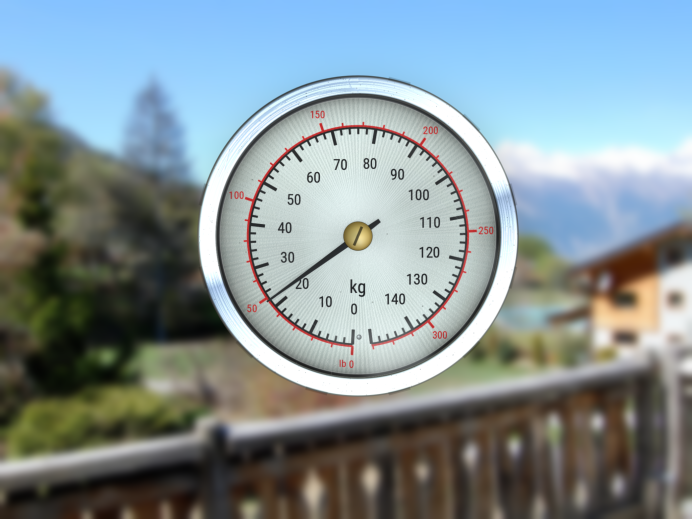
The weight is 22 kg
